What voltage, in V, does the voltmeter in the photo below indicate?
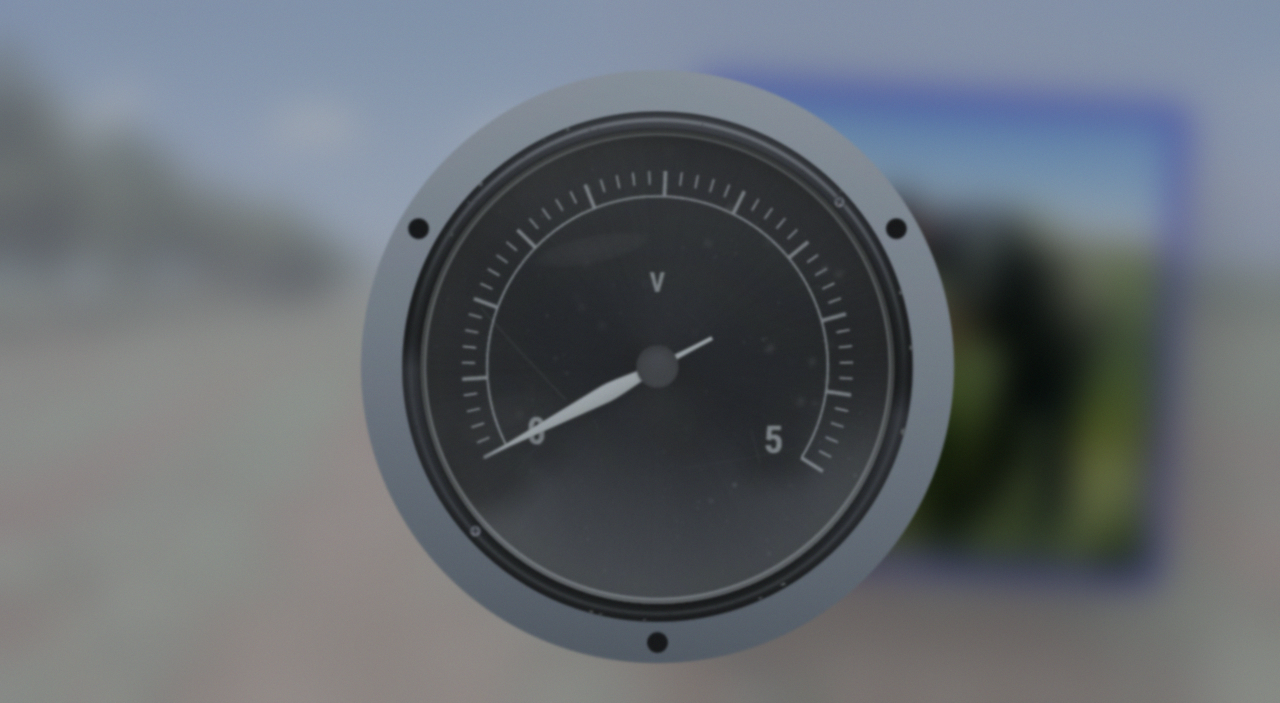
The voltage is 0 V
